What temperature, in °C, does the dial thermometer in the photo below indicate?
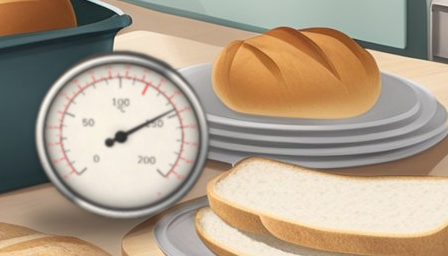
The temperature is 145 °C
